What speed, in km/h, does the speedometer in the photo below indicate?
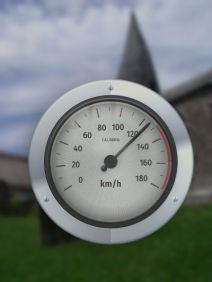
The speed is 125 km/h
